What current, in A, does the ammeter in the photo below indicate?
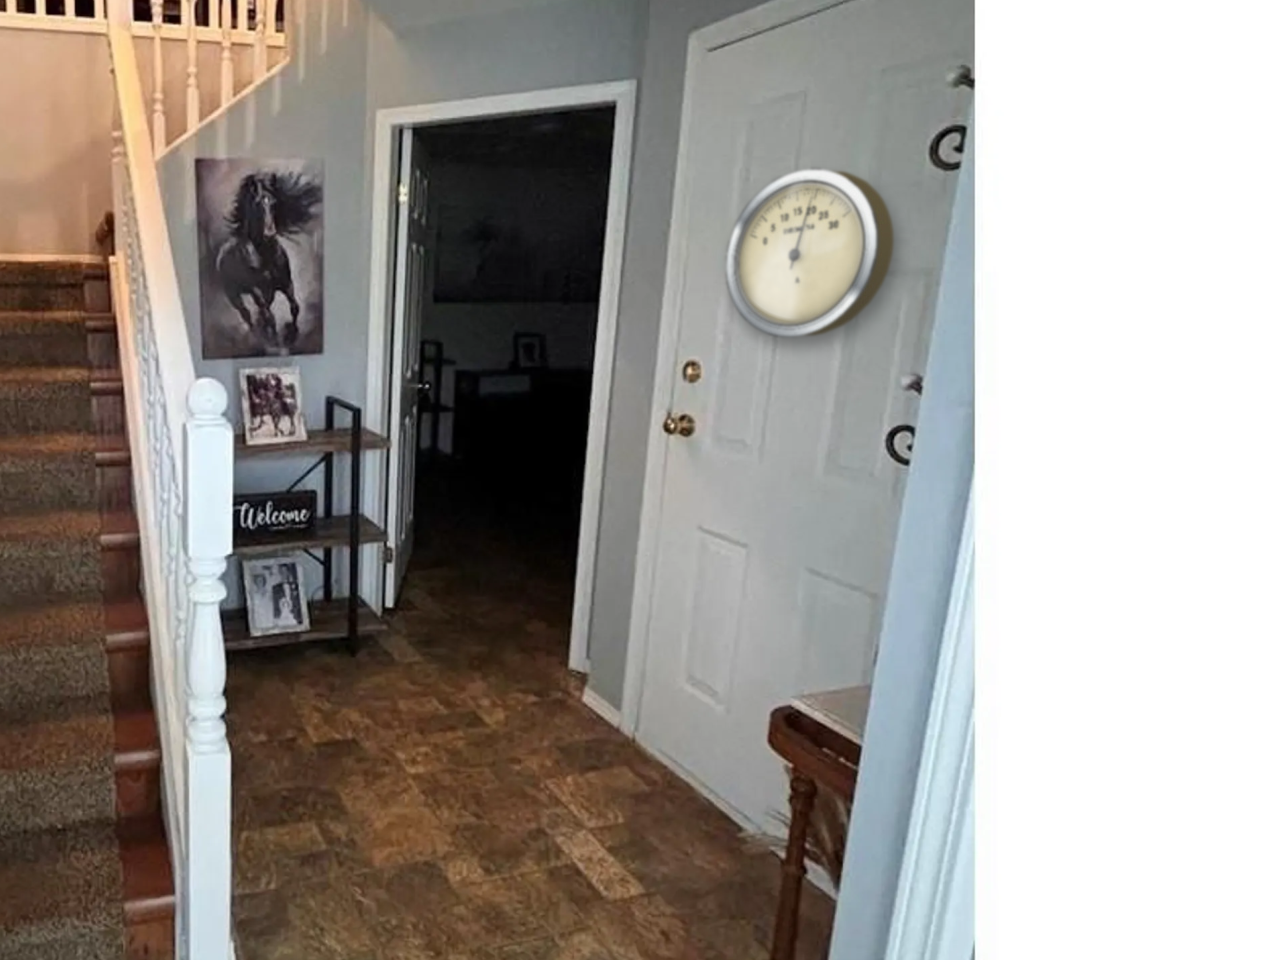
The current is 20 A
